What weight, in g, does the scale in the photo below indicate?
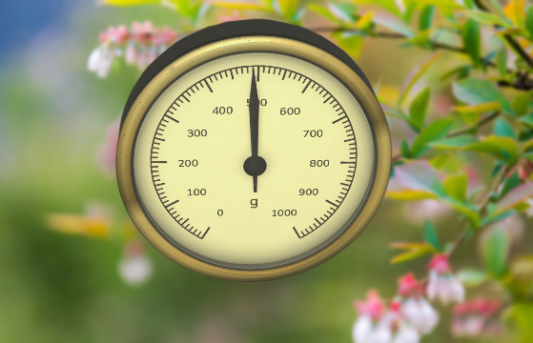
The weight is 490 g
